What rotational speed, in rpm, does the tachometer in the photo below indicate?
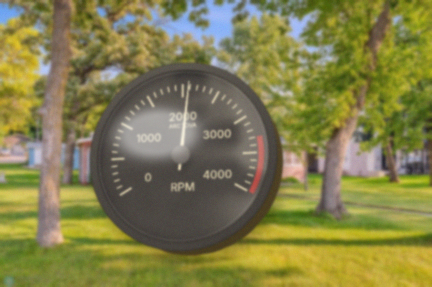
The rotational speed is 2100 rpm
